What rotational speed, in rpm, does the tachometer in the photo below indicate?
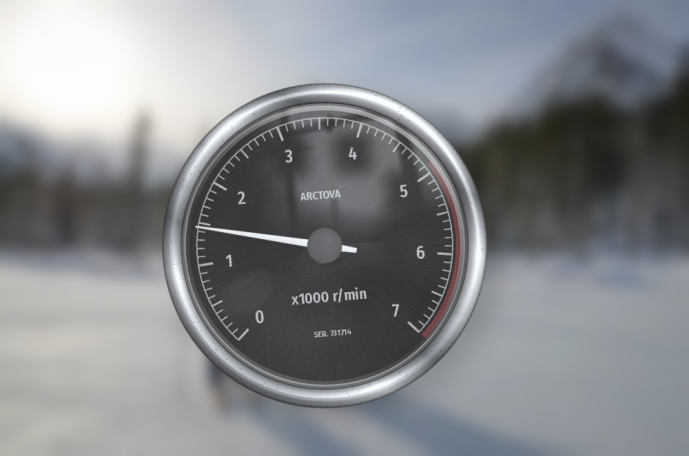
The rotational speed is 1450 rpm
